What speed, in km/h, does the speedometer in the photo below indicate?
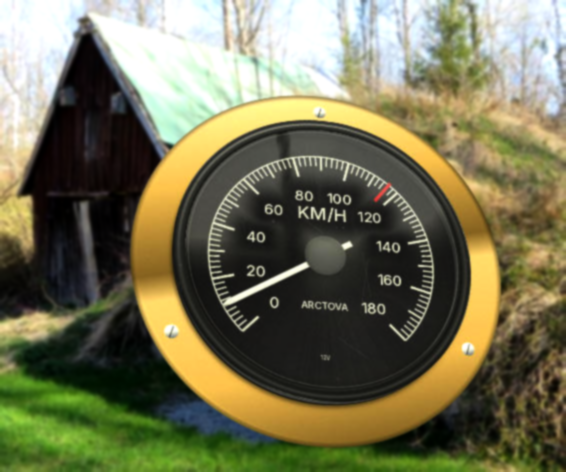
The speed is 10 km/h
